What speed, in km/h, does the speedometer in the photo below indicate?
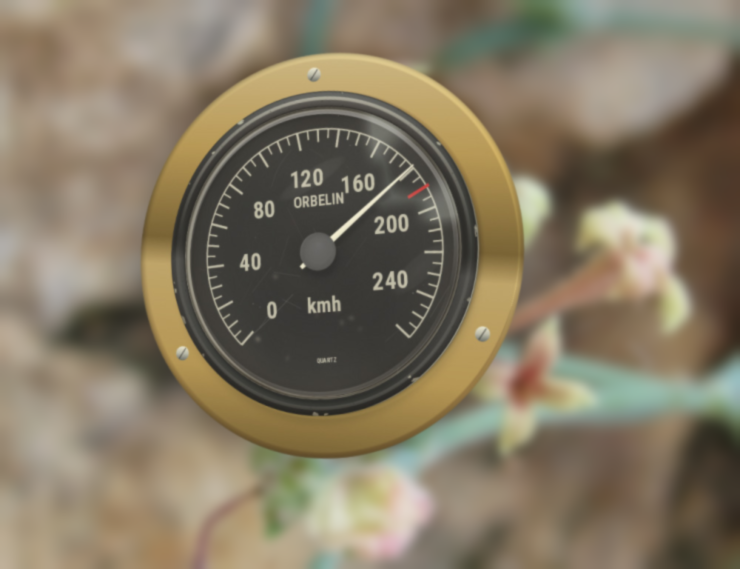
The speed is 180 km/h
